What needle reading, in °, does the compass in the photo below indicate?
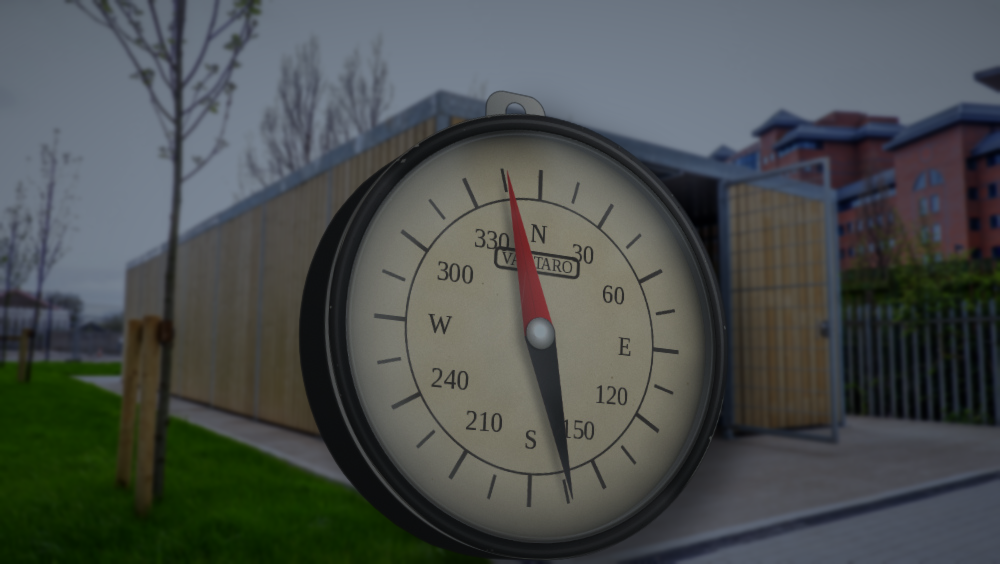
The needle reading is 345 °
